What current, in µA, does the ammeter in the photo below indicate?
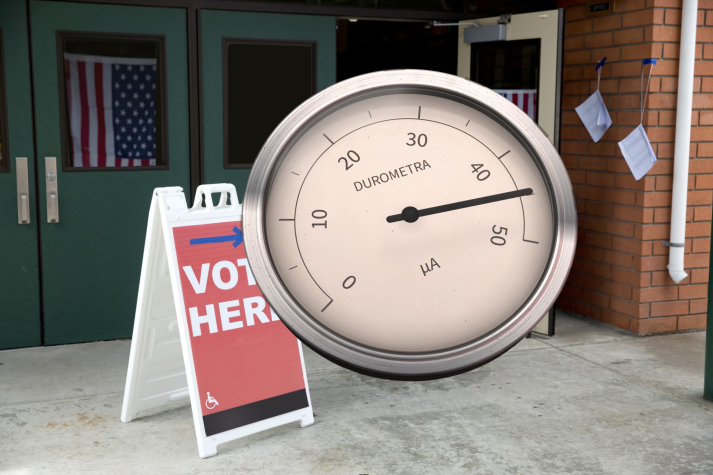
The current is 45 µA
